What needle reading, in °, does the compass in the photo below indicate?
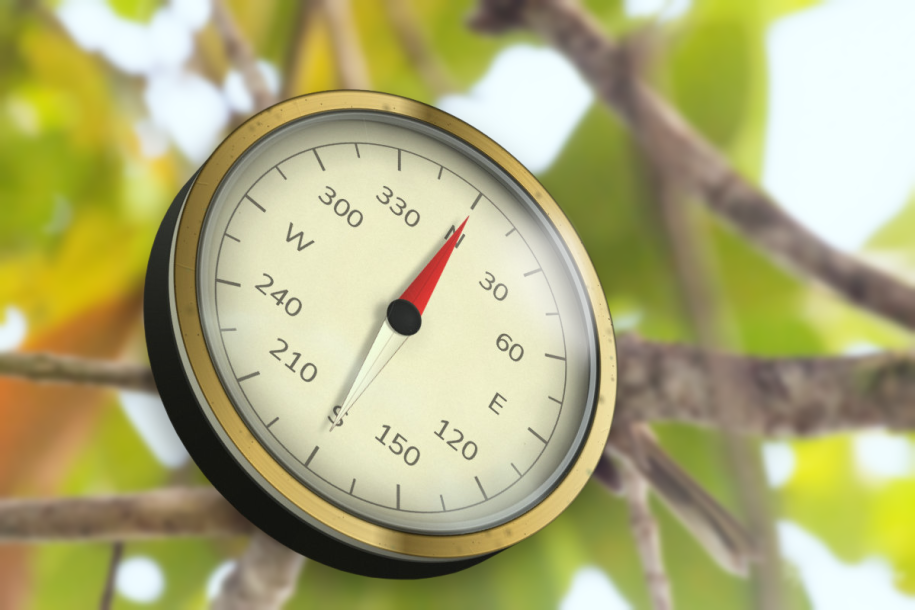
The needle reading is 0 °
